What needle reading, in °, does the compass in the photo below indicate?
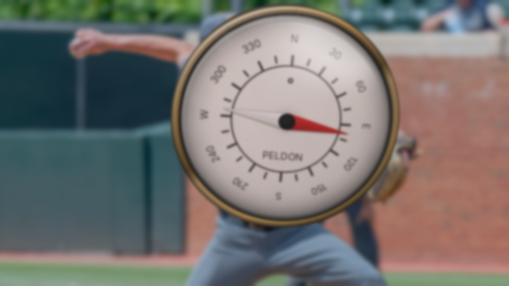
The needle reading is 97.5 °
